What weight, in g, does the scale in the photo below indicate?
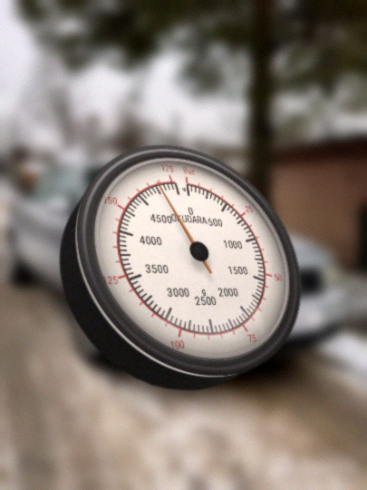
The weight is 4750 g
